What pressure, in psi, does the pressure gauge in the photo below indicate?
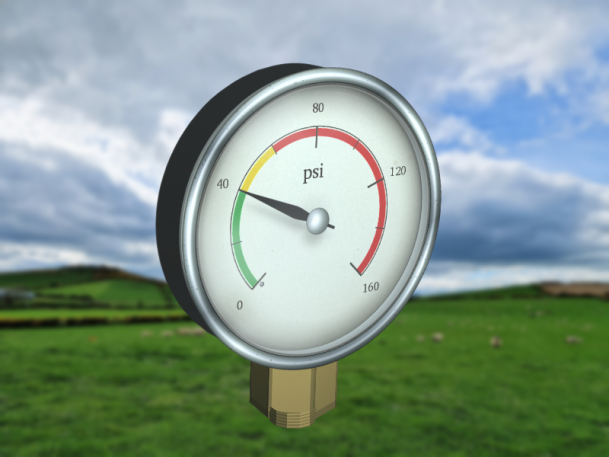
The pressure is 40 psi
